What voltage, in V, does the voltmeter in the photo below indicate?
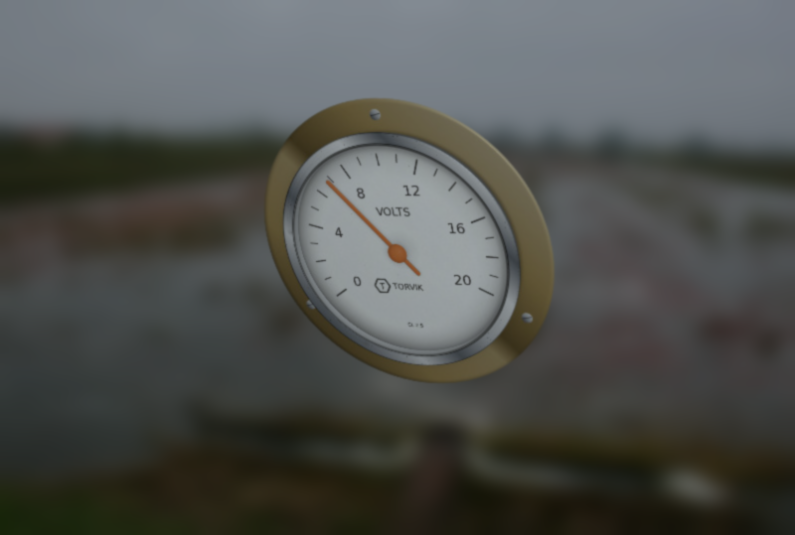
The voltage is 7 V
